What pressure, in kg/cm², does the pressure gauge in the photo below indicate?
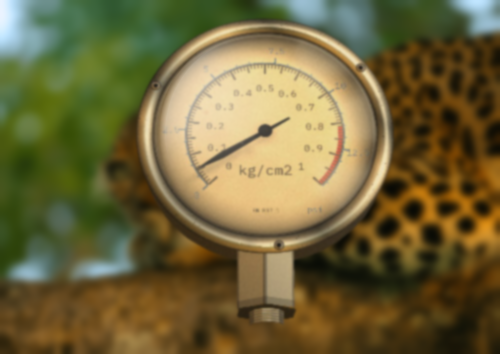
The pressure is 0.05 kg/cm²
